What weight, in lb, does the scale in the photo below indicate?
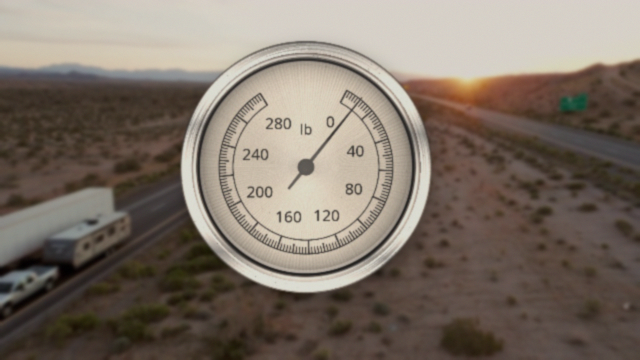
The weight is 10 lb
